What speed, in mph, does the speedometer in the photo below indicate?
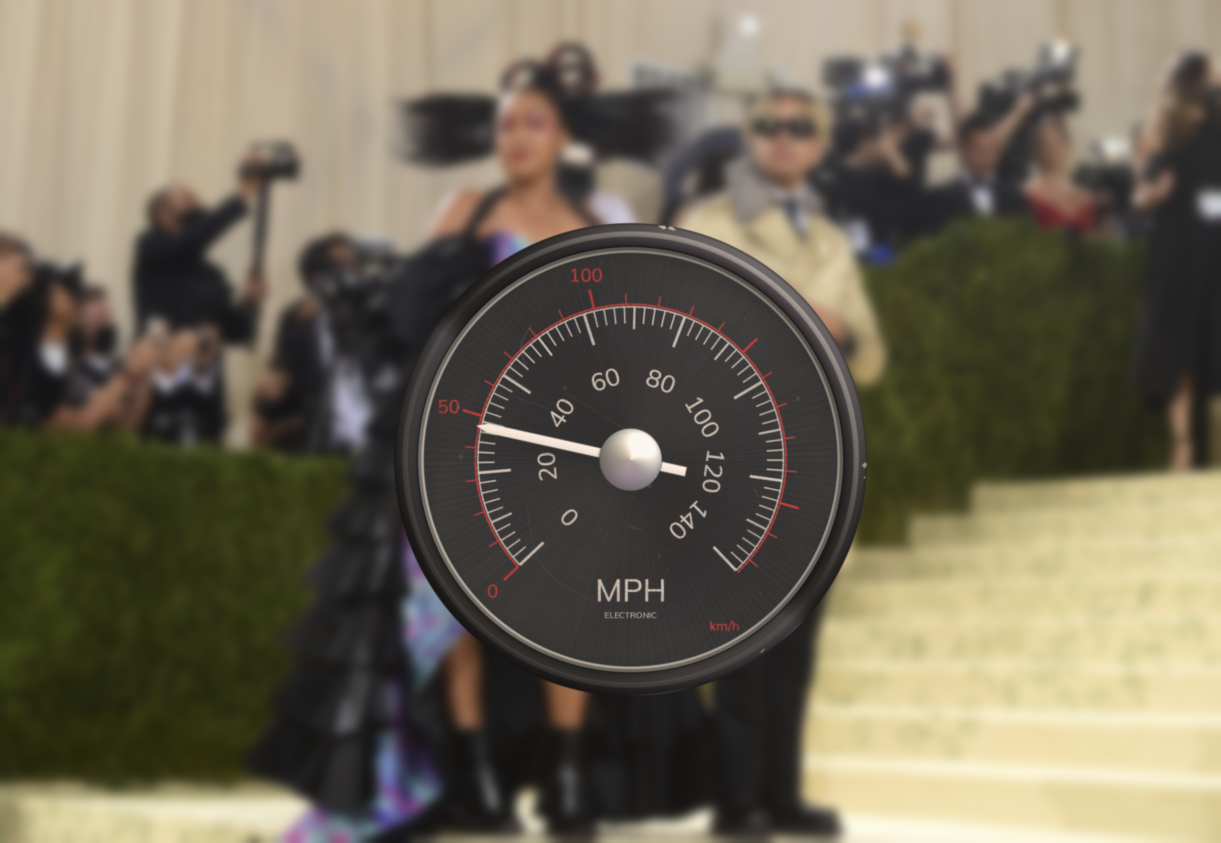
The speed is 29 mph
